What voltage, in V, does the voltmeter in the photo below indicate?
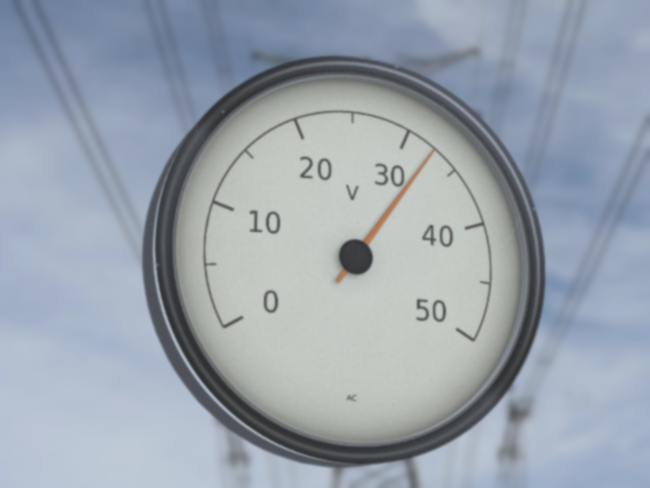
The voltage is 32.5 V
